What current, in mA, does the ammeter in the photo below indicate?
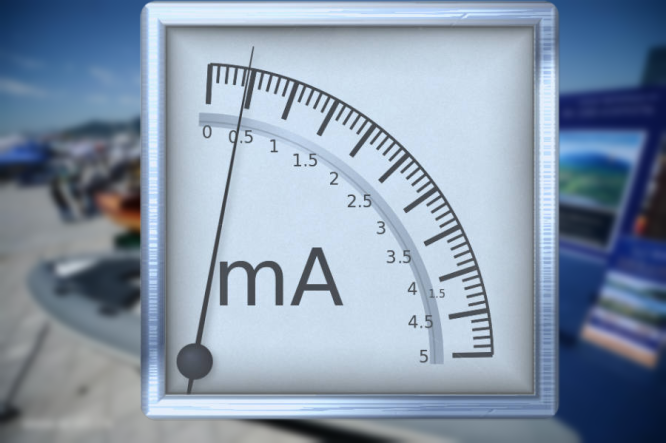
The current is 0.45 mA
